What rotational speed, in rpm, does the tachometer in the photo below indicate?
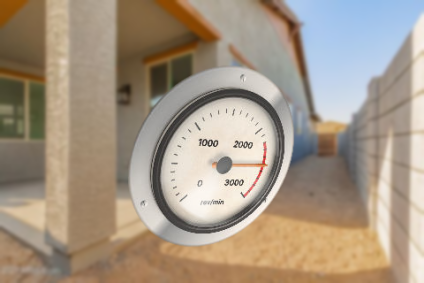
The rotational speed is 2500 rpm
